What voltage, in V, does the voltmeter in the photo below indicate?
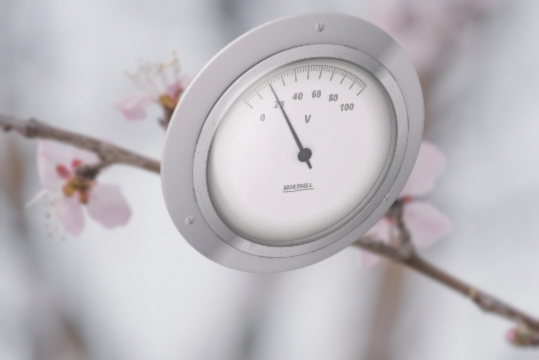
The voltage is 20 V
